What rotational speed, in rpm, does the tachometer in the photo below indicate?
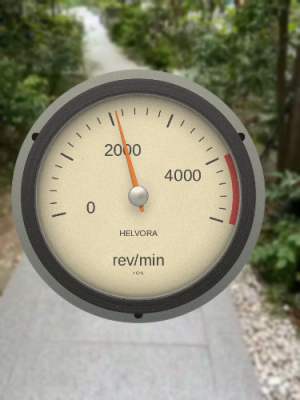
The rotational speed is 2100 rpm
